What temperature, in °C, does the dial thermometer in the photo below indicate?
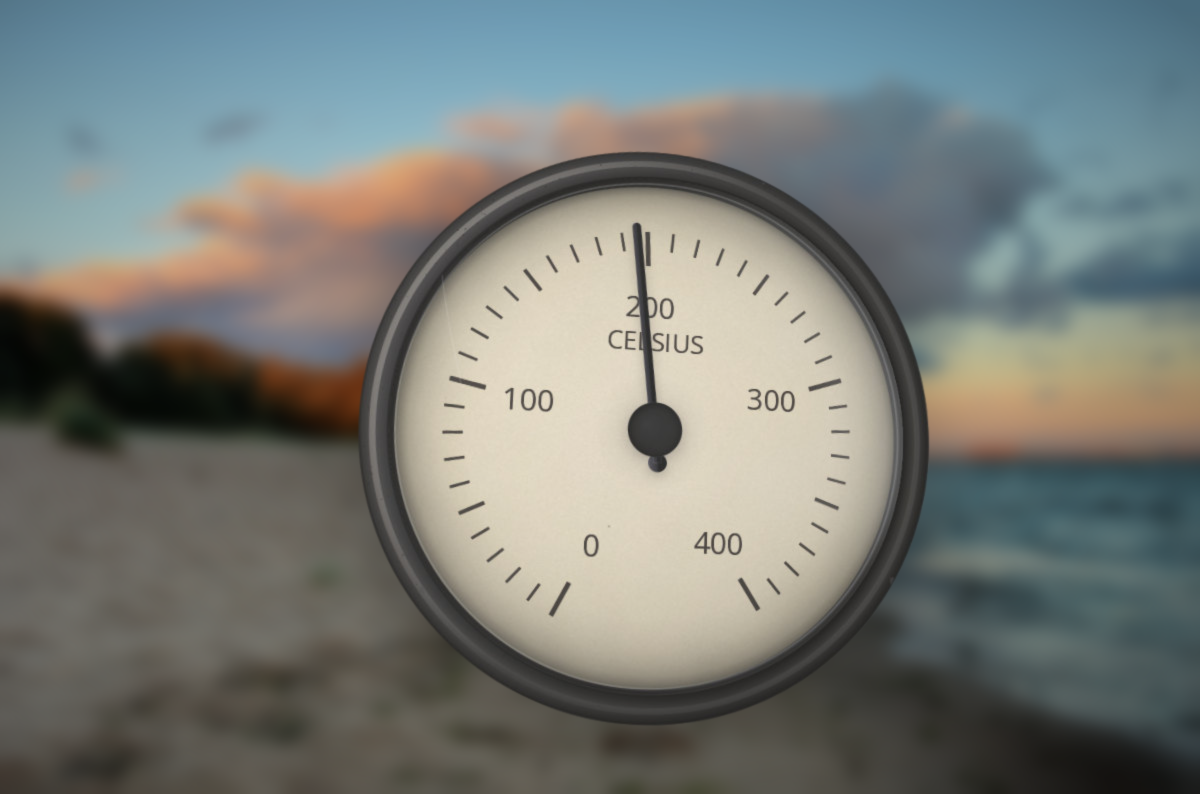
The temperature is 195 °C
